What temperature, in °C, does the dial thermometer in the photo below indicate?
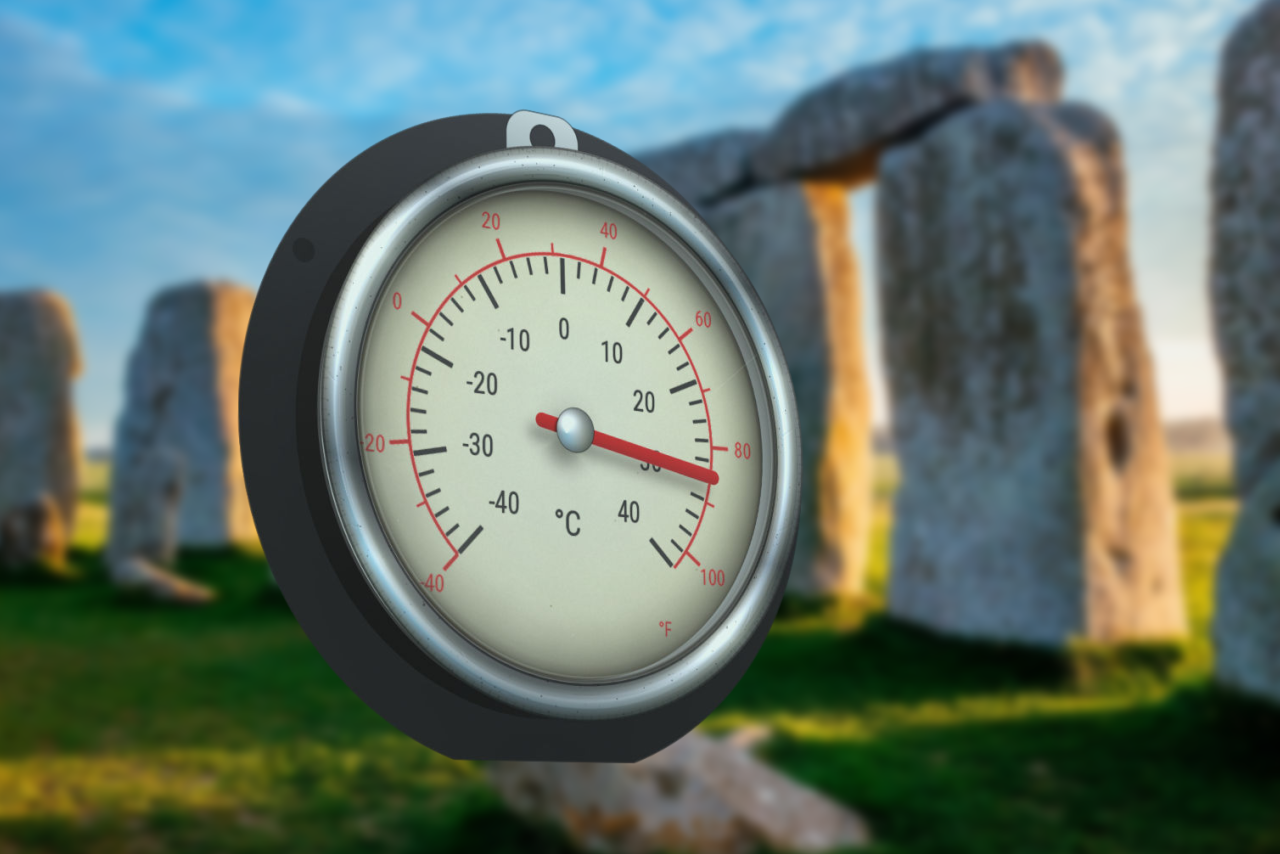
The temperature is 30 °C
